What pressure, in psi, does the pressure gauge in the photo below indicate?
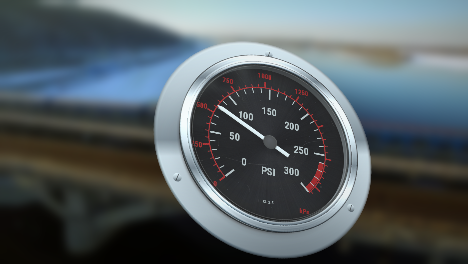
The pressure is 80 psi
